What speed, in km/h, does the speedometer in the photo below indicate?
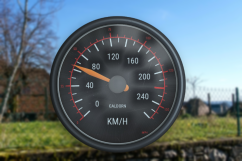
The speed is 65 km/h
